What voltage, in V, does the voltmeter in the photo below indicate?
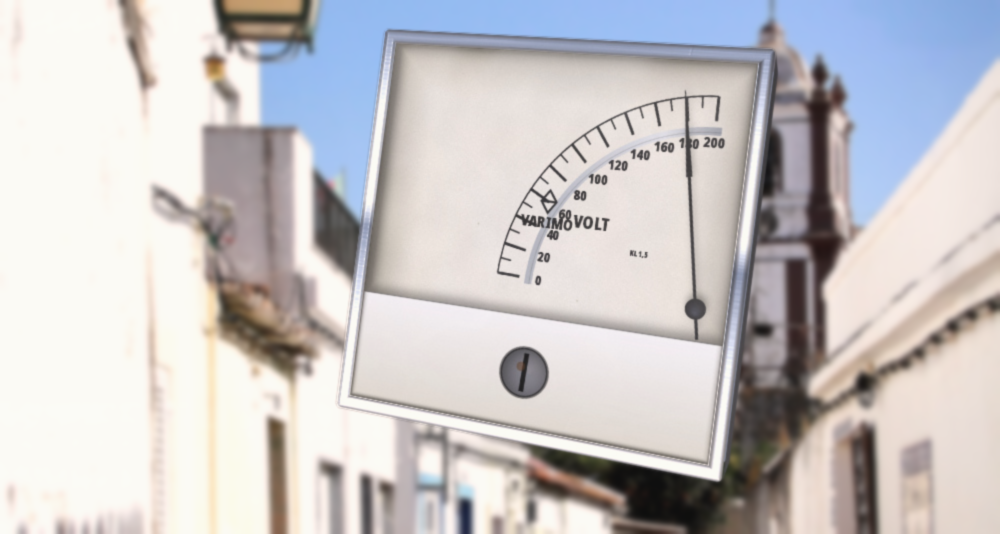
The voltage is 180 V
